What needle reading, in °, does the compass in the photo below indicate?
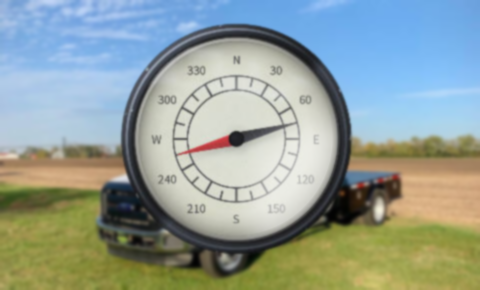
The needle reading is 255 °
